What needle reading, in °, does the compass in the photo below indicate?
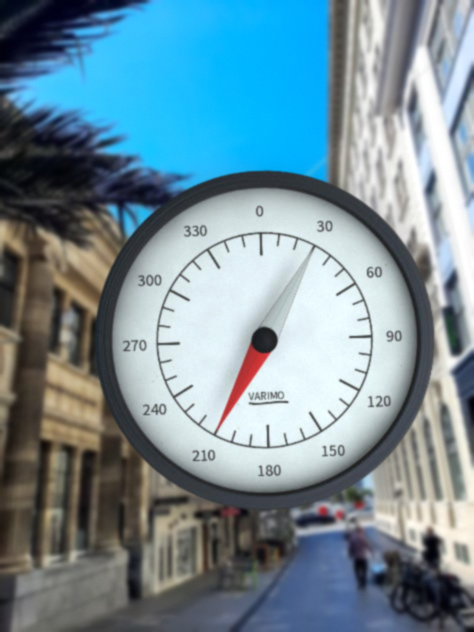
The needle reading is 210 °
